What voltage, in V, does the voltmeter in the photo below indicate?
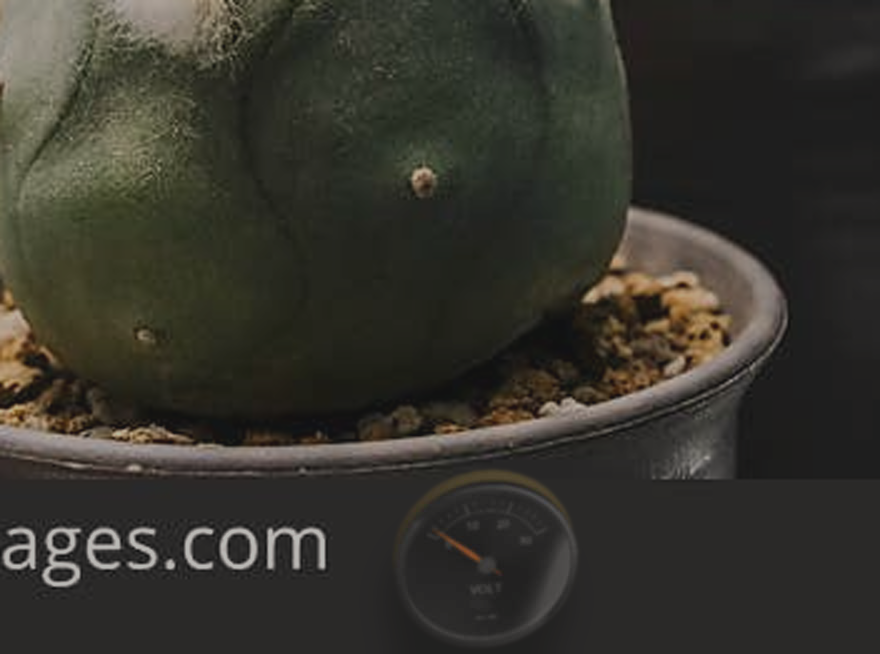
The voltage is 2 V
